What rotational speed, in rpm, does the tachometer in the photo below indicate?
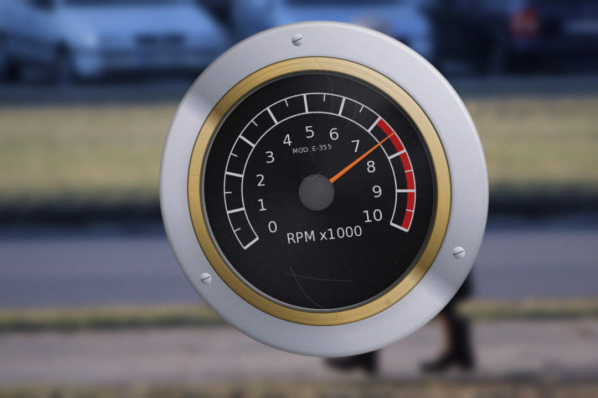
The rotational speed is 7500 rpm
